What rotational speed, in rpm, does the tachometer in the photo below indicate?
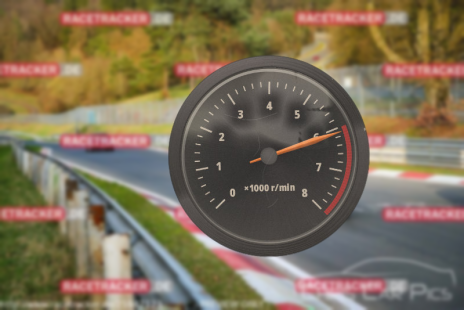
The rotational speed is 6100 rpm
